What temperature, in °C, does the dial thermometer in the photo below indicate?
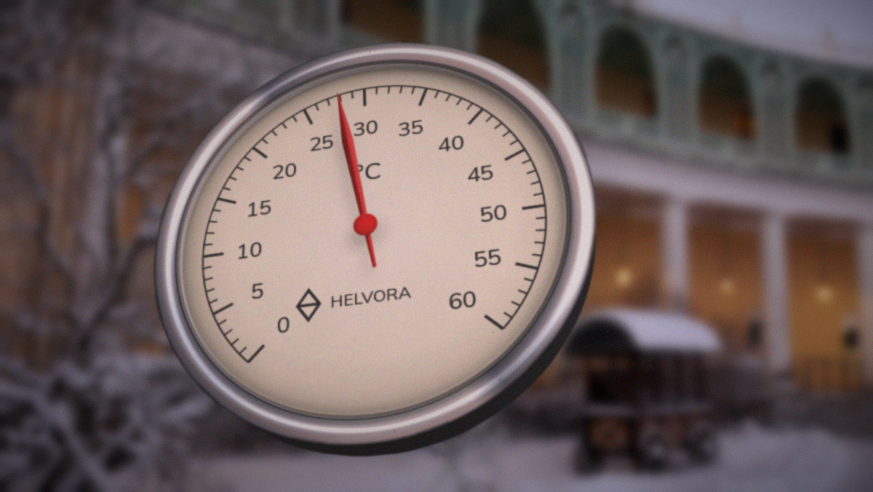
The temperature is 28 °C
